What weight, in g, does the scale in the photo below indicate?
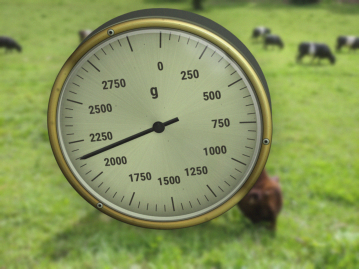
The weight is 2150 g
